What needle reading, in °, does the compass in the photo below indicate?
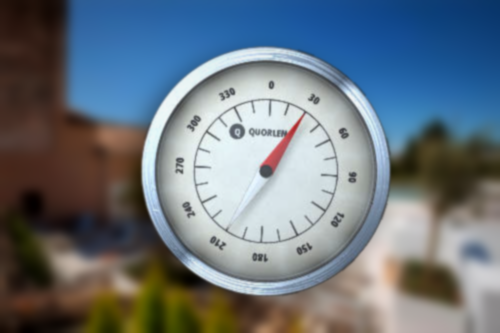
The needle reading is 30 °
